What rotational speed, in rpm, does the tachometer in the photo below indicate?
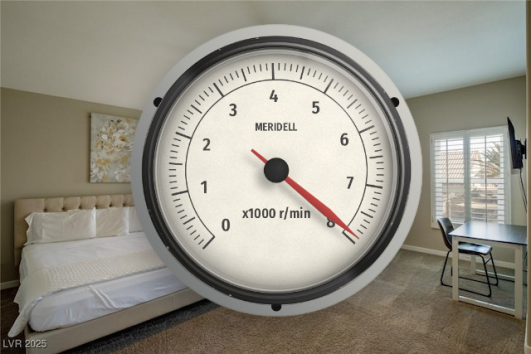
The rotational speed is 7900 rpm
